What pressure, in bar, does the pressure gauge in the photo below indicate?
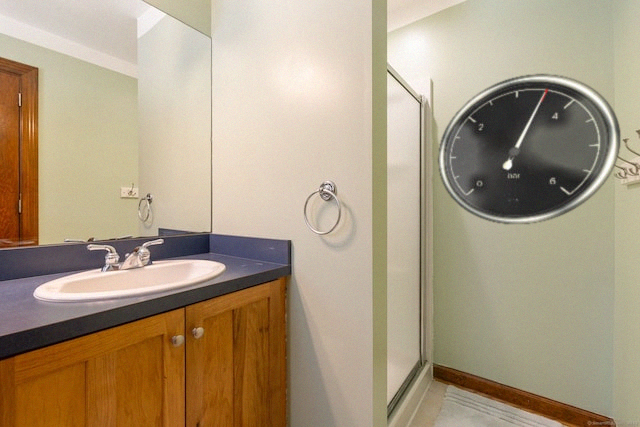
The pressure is 3.5 bar
